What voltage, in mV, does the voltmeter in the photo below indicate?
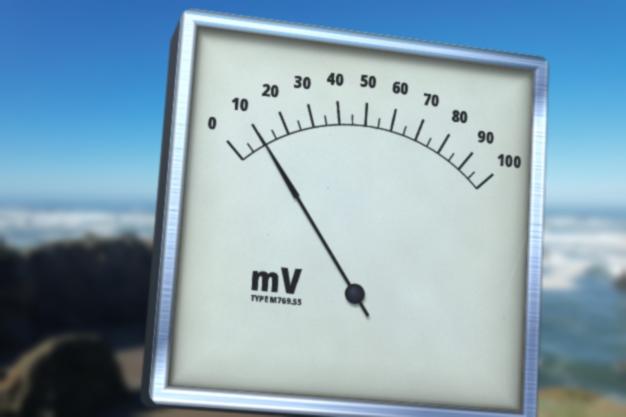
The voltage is 10 mV
